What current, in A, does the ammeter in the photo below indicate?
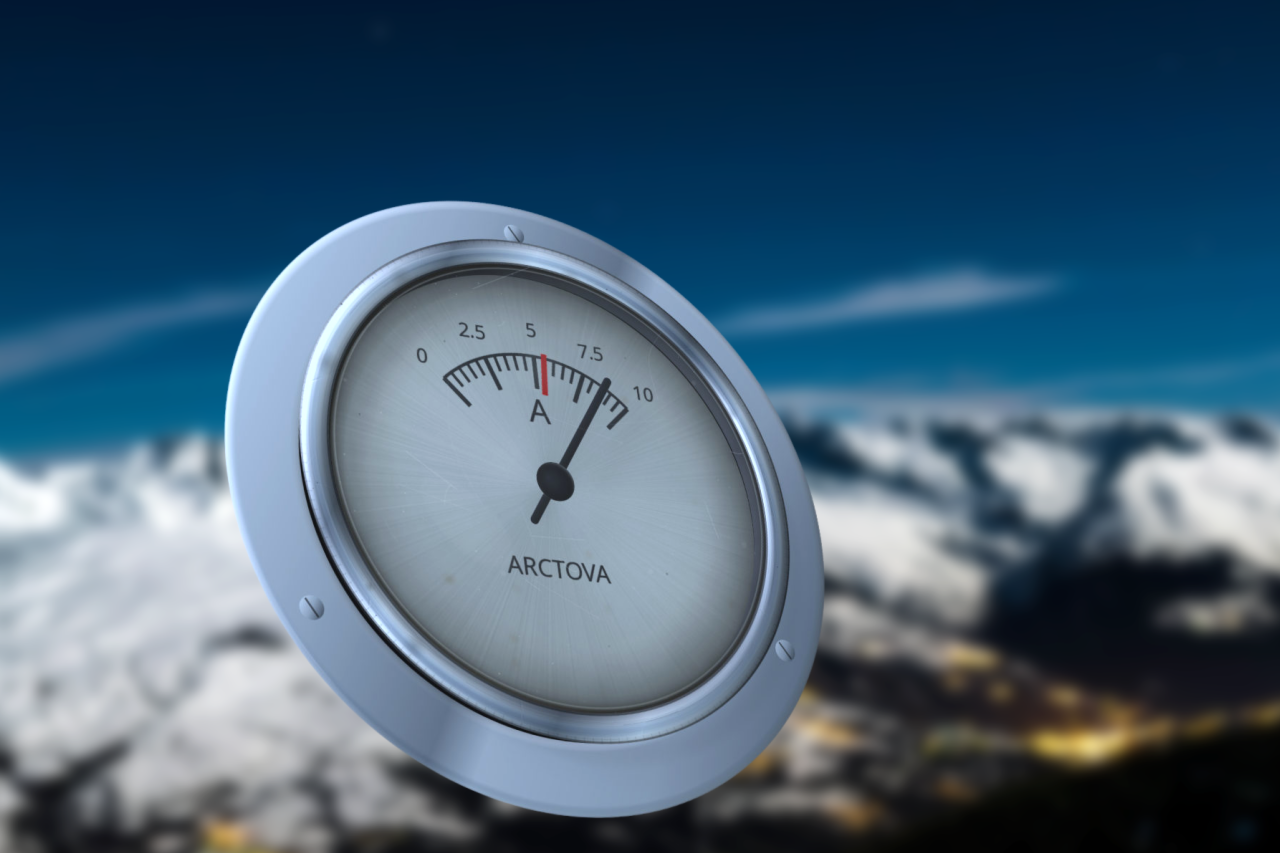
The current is 8.5 A
